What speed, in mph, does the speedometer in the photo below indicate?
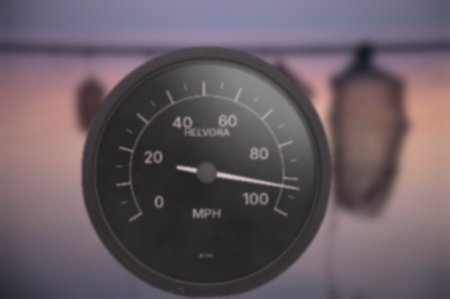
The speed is 92.5 mph
